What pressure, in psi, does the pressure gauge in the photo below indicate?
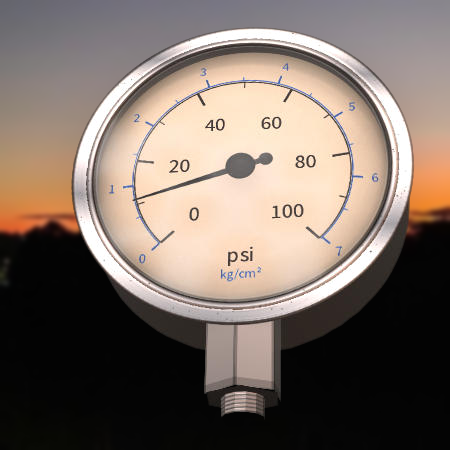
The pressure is 10 psi
